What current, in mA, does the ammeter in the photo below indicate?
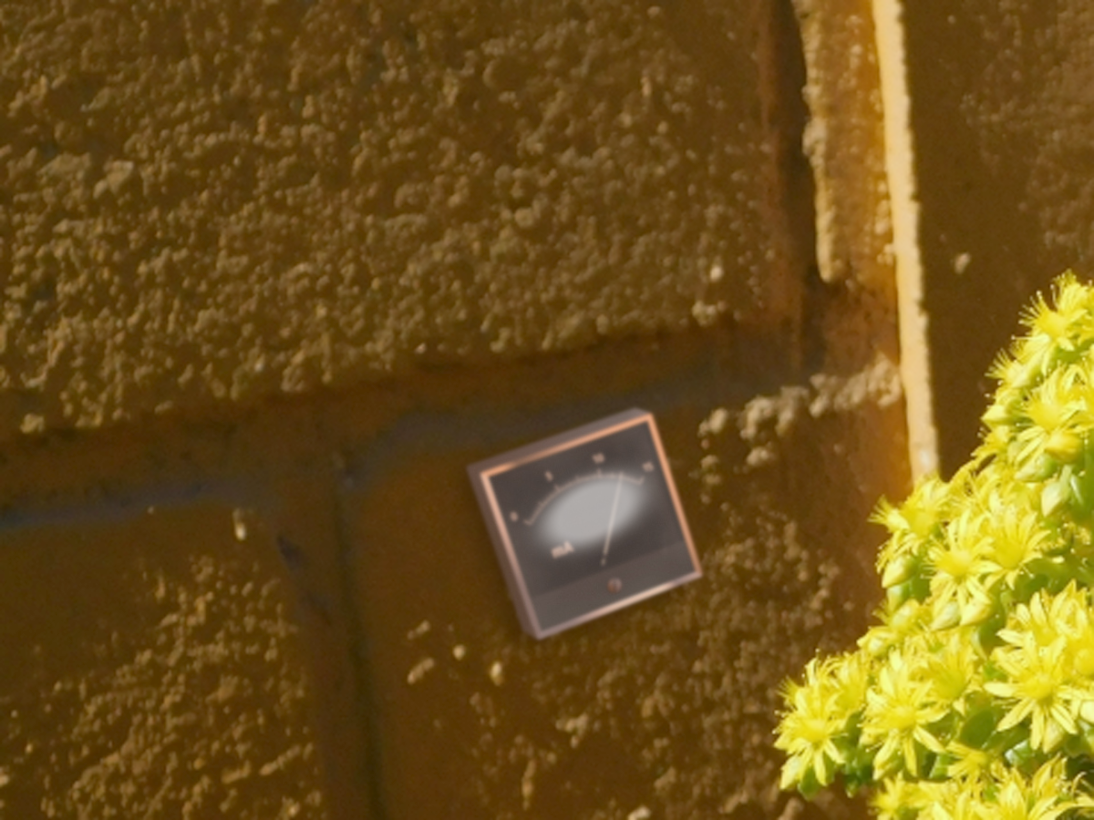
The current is 12.5 mA
